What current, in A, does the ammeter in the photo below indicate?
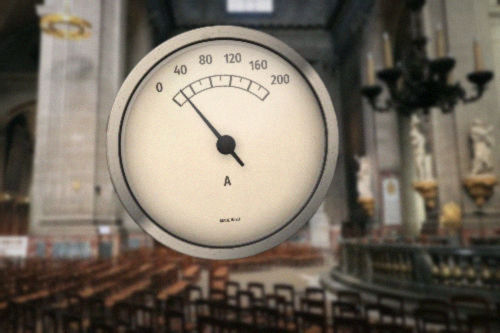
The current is 20 A
